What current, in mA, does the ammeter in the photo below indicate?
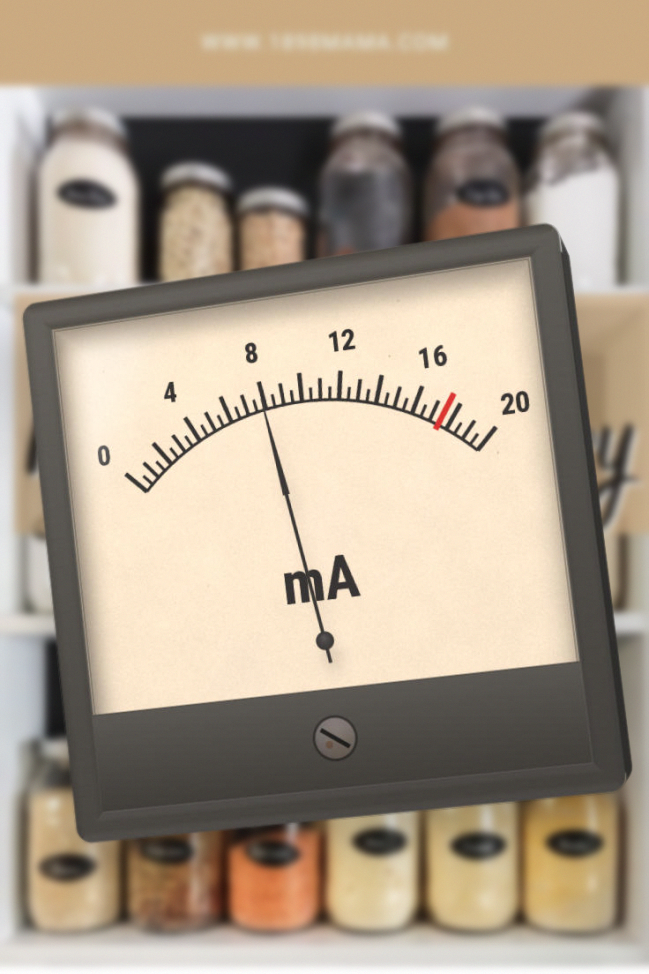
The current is 8 mA
